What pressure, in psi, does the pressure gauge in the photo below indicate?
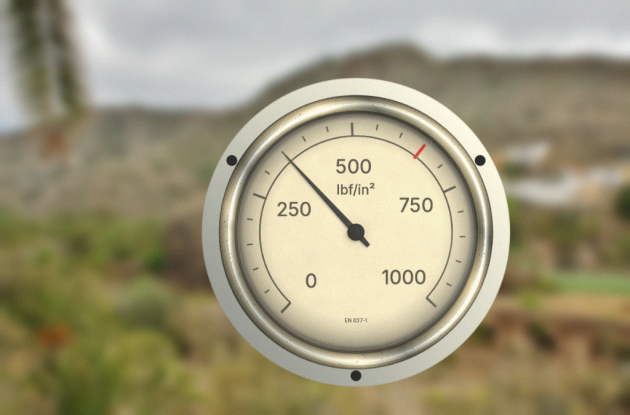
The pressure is 350 psi
